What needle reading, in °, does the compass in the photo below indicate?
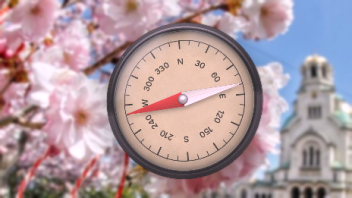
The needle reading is 260 °
